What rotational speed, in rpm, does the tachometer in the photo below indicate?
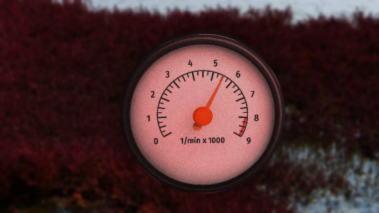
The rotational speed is 5500 rpm
